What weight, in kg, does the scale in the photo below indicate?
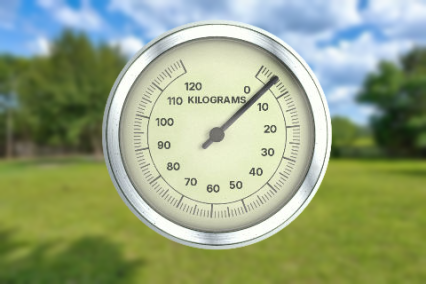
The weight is 5 kg
